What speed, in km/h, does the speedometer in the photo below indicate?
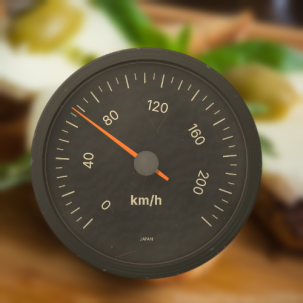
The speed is 67.5 km/h
